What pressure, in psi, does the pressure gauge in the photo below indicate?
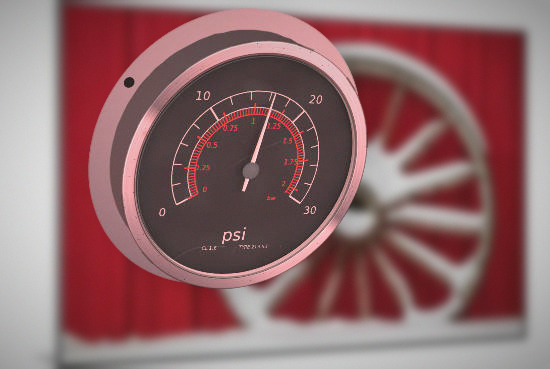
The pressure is 16 psi
